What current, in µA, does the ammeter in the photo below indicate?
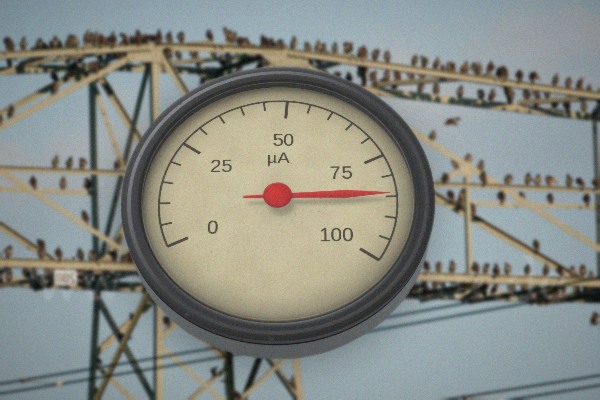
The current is 85 µA
